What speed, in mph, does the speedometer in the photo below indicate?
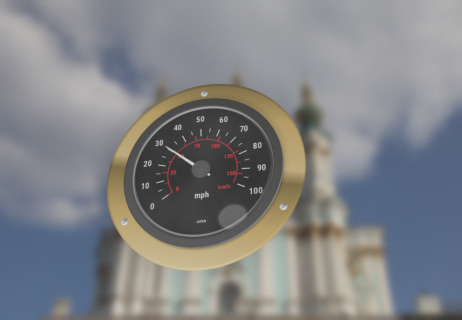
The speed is 30 mph
